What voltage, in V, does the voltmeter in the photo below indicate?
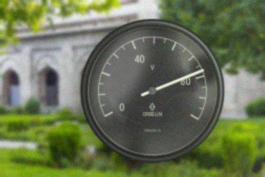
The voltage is 77.5 V
